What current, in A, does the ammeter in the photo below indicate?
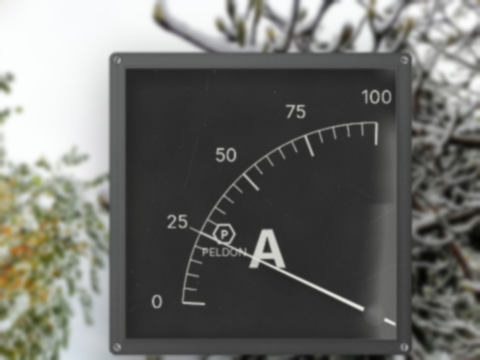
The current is 25 A
